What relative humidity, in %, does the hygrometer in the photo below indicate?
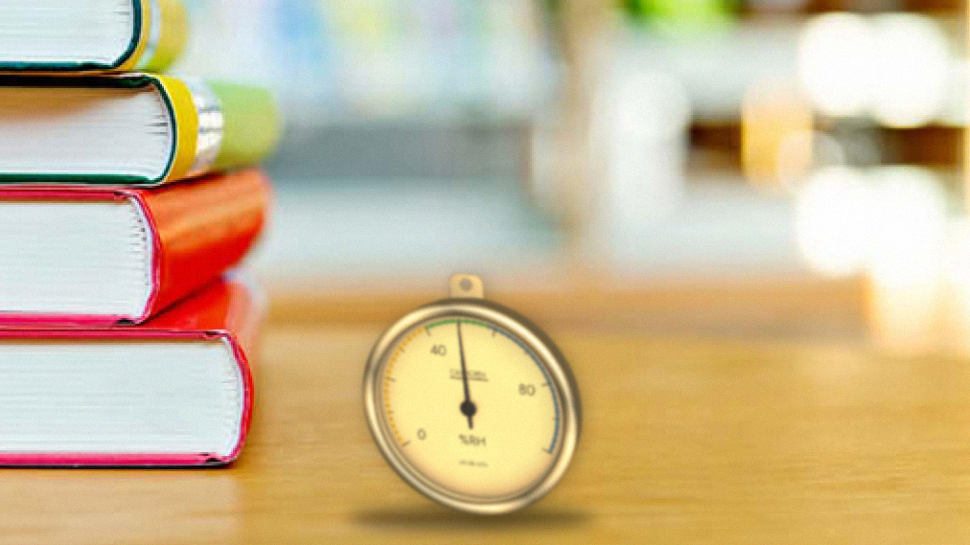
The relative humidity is 50 %
